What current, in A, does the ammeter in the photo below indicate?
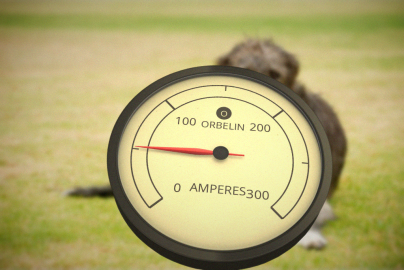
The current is 50 A
